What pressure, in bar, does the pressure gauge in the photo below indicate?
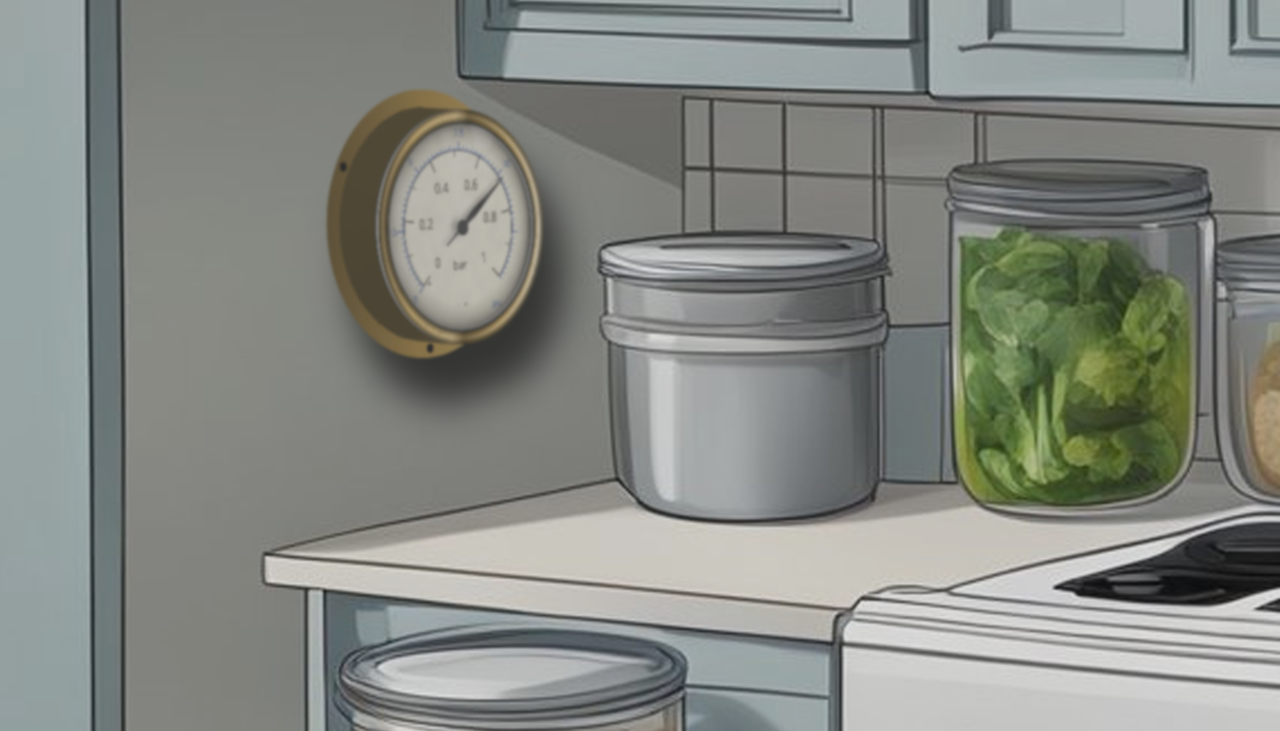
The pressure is 0.7 bar
